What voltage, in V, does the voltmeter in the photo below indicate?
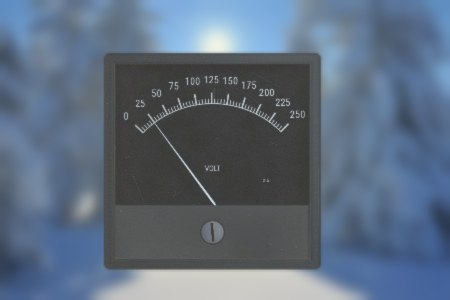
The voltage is 25 V
